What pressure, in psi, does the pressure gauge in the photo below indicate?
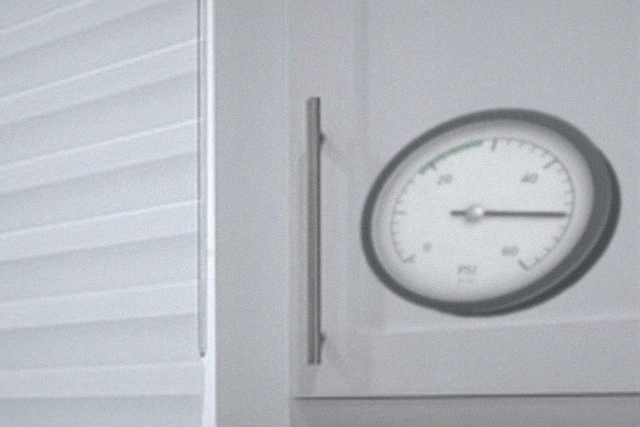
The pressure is 50 psi
